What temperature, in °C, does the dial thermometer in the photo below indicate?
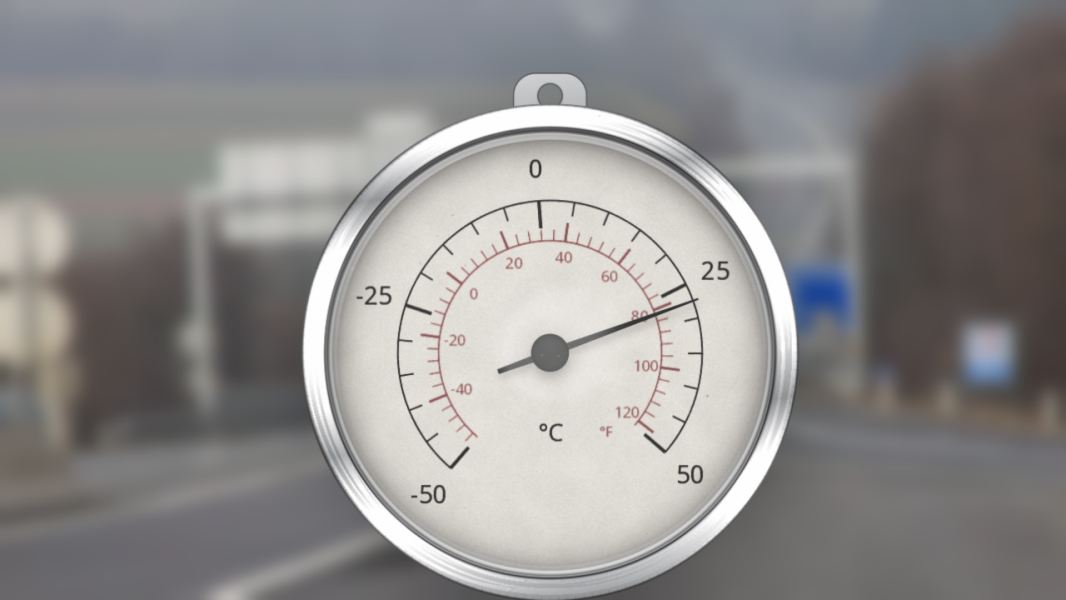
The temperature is 27.5 °C
